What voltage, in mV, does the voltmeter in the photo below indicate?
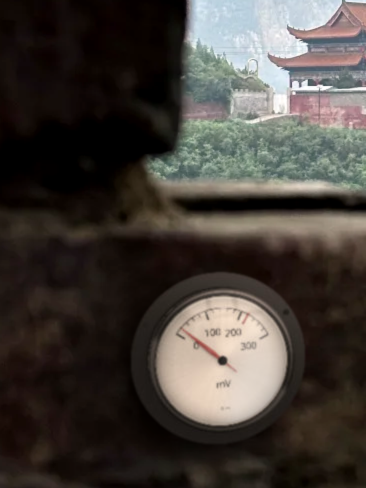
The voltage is 20 mV
